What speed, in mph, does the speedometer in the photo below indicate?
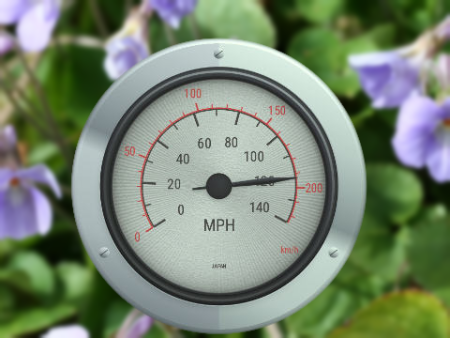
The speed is 120 mph
